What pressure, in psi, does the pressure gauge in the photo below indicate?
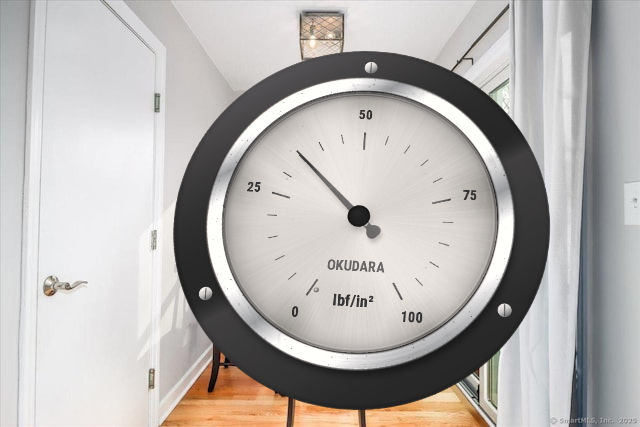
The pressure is 35 psi
